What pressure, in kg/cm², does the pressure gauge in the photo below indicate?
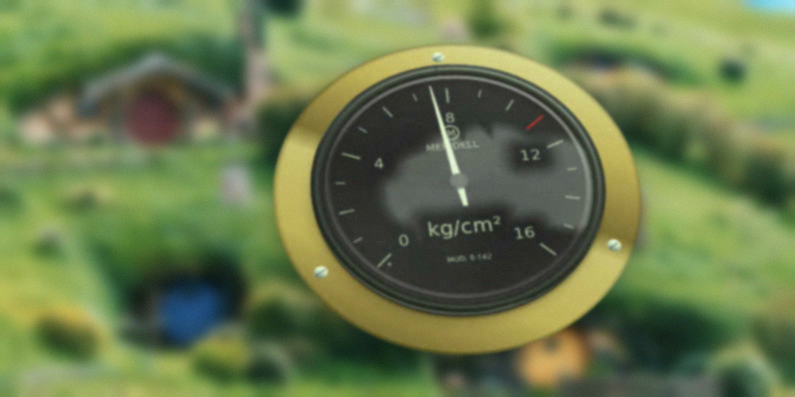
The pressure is 7.5 kg/cm²
